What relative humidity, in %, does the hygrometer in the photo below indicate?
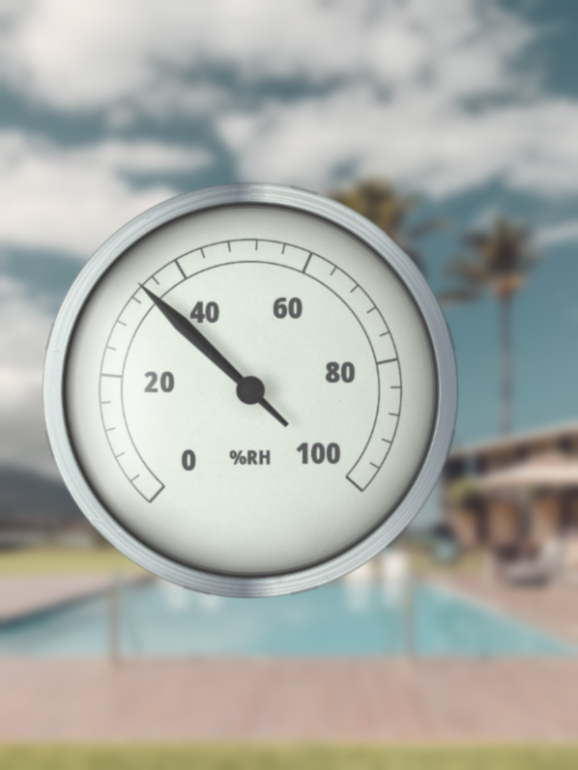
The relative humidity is 34 %
